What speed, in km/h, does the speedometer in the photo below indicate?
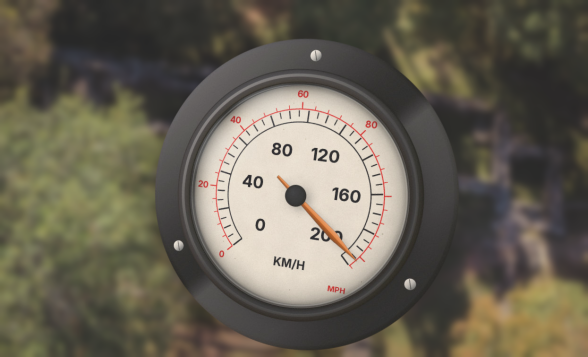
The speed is 195 km/h
